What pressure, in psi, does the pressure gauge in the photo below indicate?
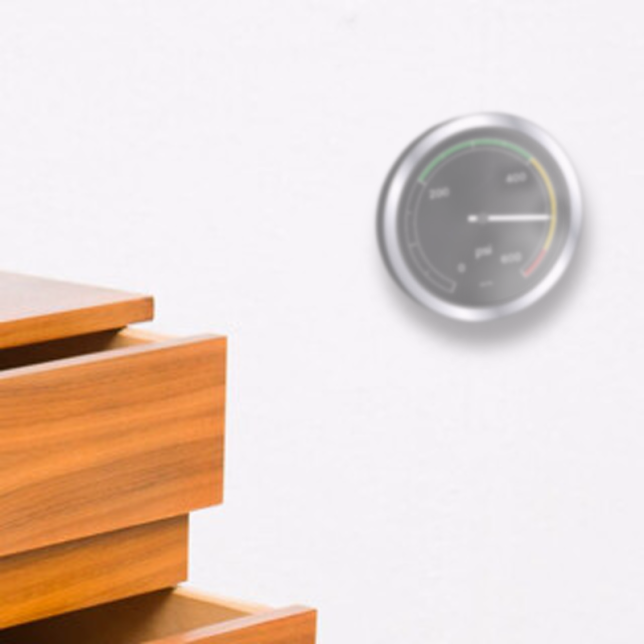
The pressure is 500 psi
